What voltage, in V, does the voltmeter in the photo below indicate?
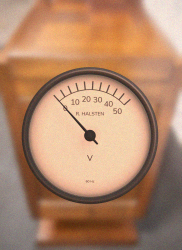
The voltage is 0 V
